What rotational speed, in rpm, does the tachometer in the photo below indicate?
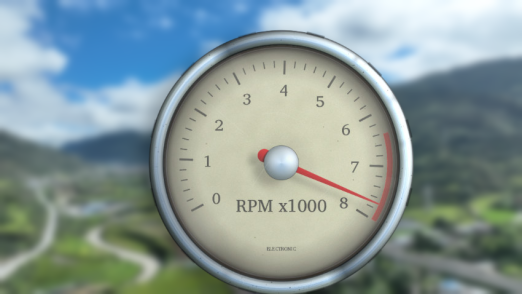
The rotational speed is 7700 rpm
